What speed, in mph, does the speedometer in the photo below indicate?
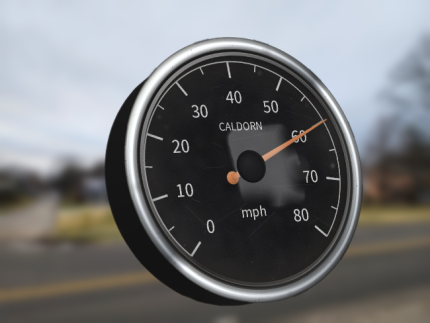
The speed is 60 mph
